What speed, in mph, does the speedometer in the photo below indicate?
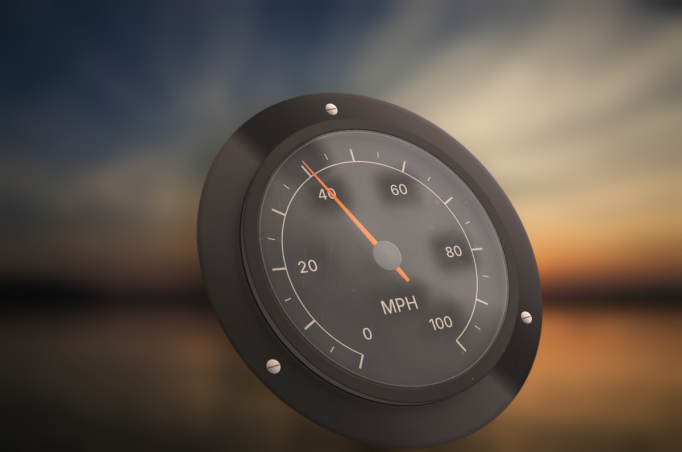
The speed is 40 mph
